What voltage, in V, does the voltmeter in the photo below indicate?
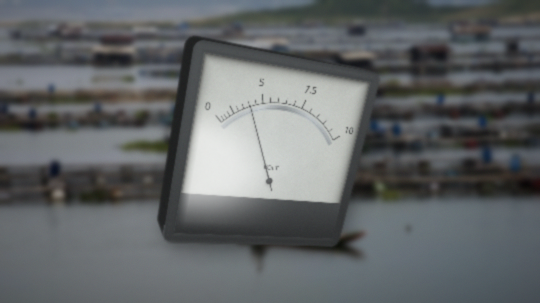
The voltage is 4 V
